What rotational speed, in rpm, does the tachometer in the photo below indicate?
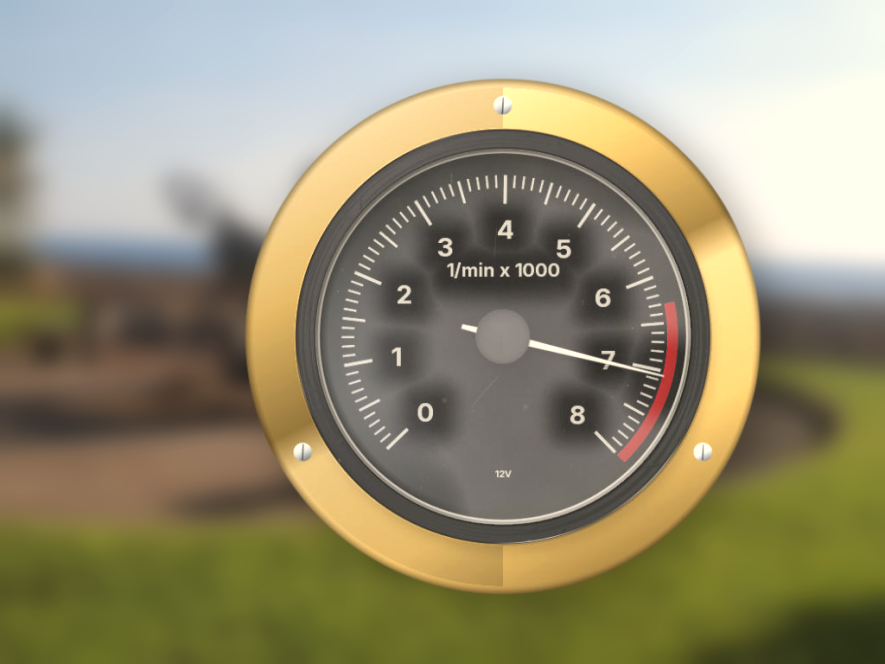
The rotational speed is 7050 rpm
